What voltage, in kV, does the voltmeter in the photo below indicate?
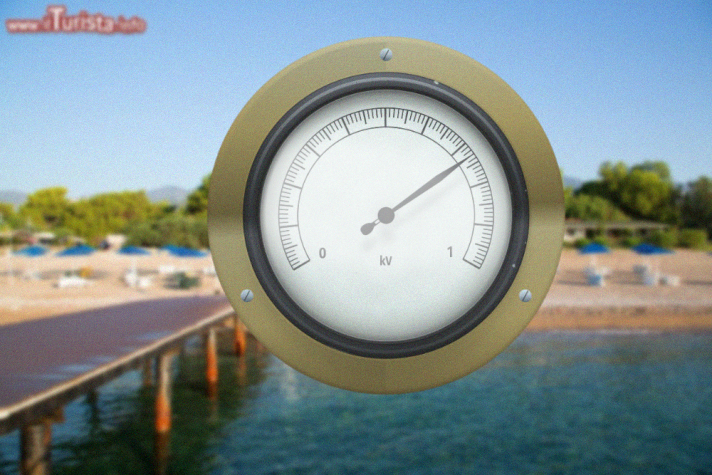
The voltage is 0.73 kV
